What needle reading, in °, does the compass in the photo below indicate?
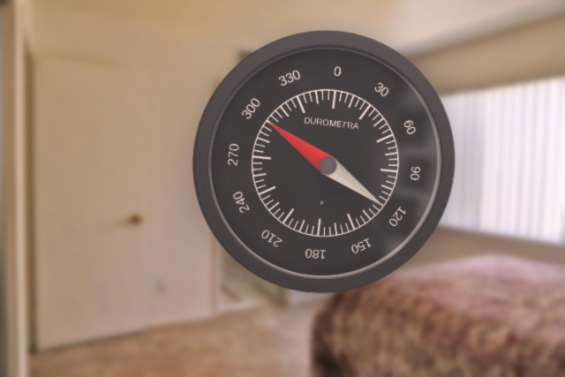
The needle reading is 300 °
